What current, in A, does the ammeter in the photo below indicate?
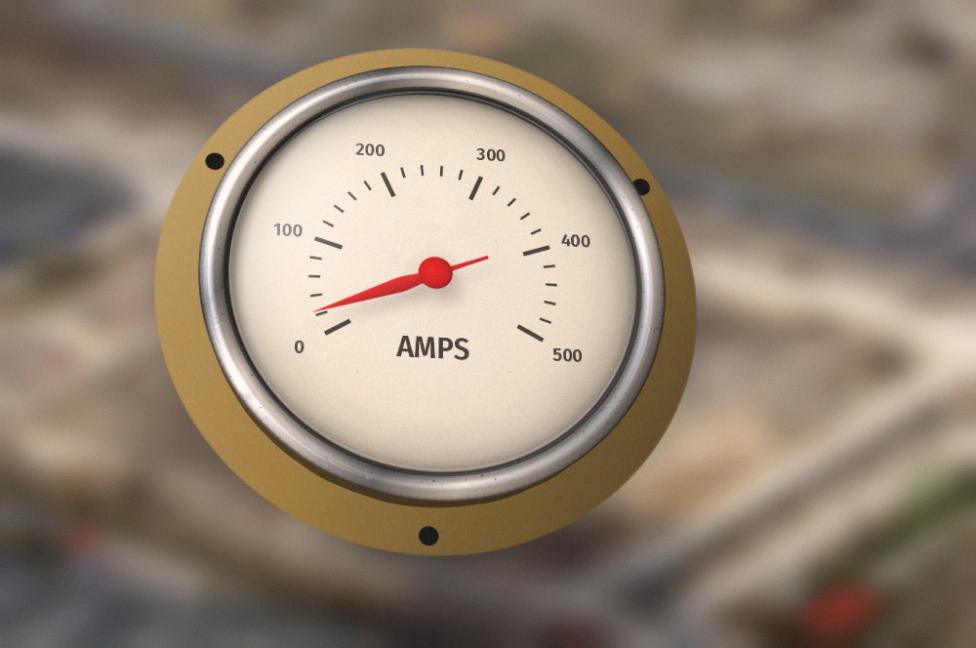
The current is 20 A
